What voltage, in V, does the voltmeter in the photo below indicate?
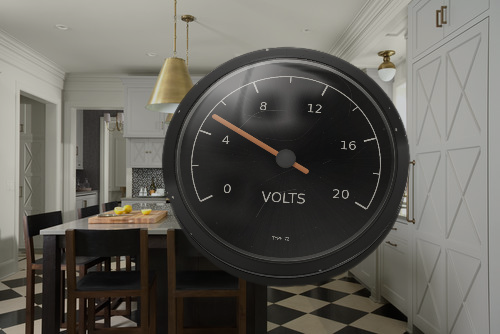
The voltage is 5 V
